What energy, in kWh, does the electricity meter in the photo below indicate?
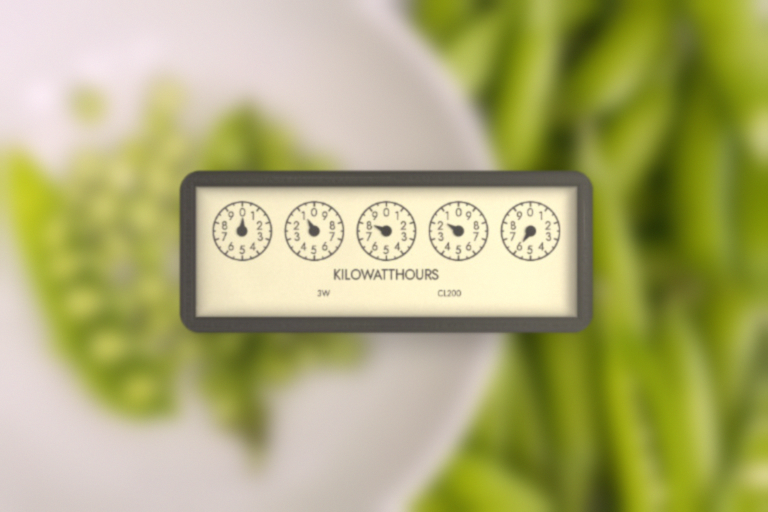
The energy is 816 kWh
